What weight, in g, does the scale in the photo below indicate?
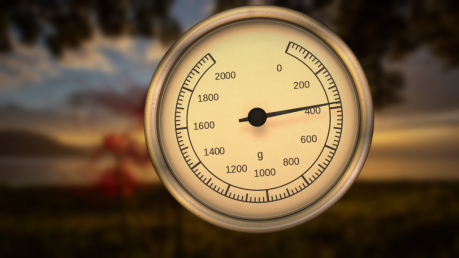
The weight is 380 g
